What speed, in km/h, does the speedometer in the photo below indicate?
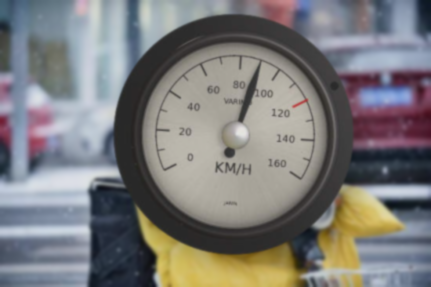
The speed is 90 km/h
